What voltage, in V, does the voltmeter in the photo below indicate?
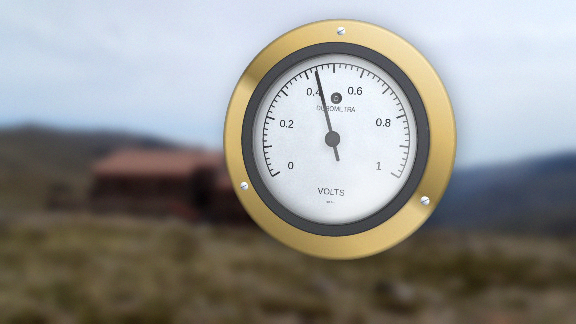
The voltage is 0.44 V
